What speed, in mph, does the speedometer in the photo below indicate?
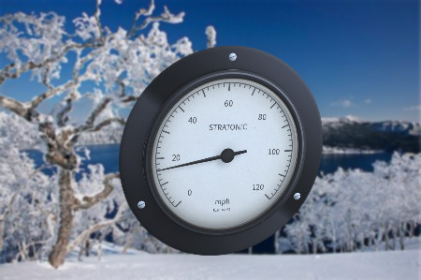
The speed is 16 mph
